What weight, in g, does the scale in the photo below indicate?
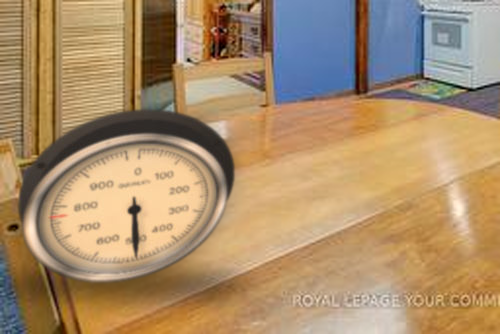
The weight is 500 g
